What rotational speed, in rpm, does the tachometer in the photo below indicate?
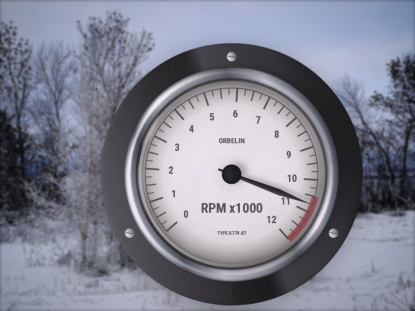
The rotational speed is 10750 rpm
